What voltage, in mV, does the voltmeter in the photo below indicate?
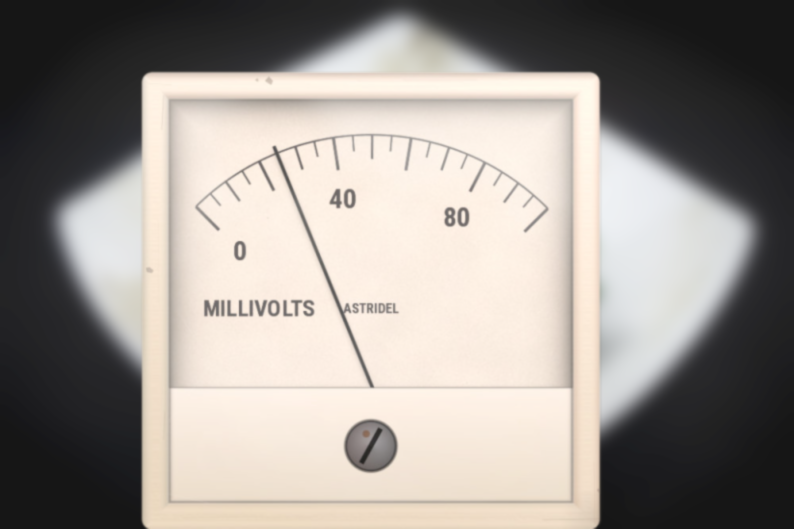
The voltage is 25 mV
